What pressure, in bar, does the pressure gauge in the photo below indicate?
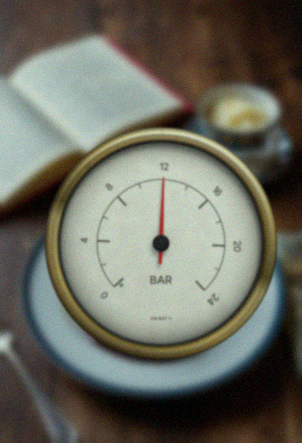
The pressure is 12 bar
